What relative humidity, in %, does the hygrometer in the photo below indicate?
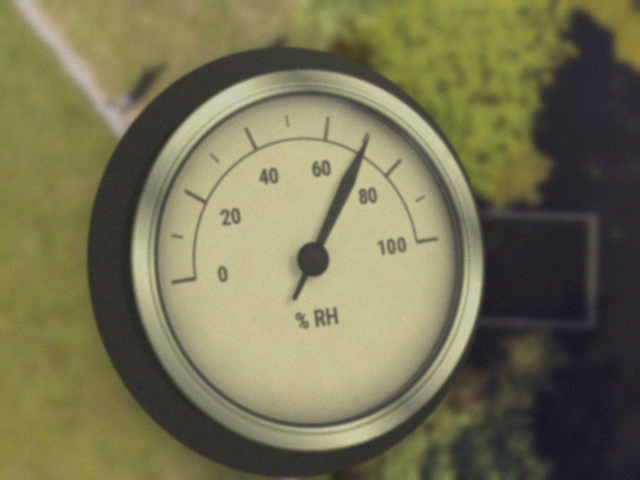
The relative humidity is 70 %
